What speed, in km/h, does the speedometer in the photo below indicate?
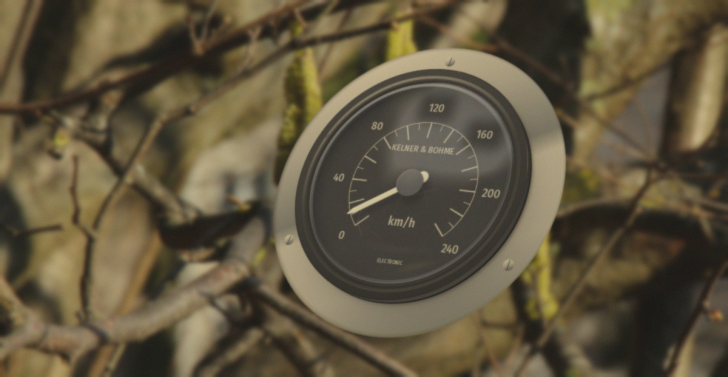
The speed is 10 km/h
